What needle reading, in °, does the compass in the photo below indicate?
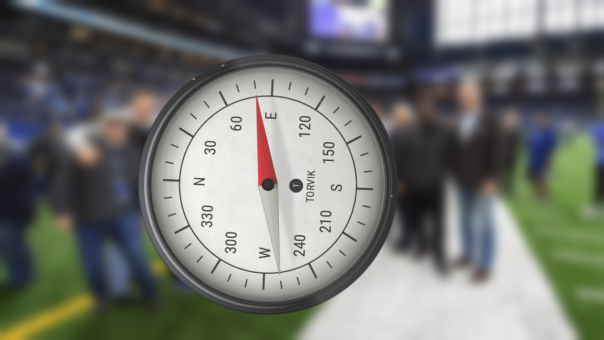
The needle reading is 80 °
